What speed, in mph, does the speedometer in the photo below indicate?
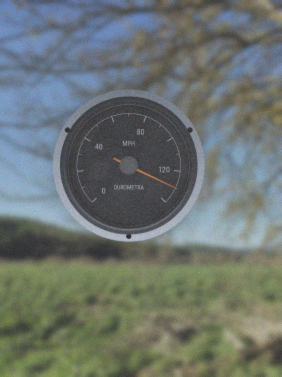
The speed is 130 mph
